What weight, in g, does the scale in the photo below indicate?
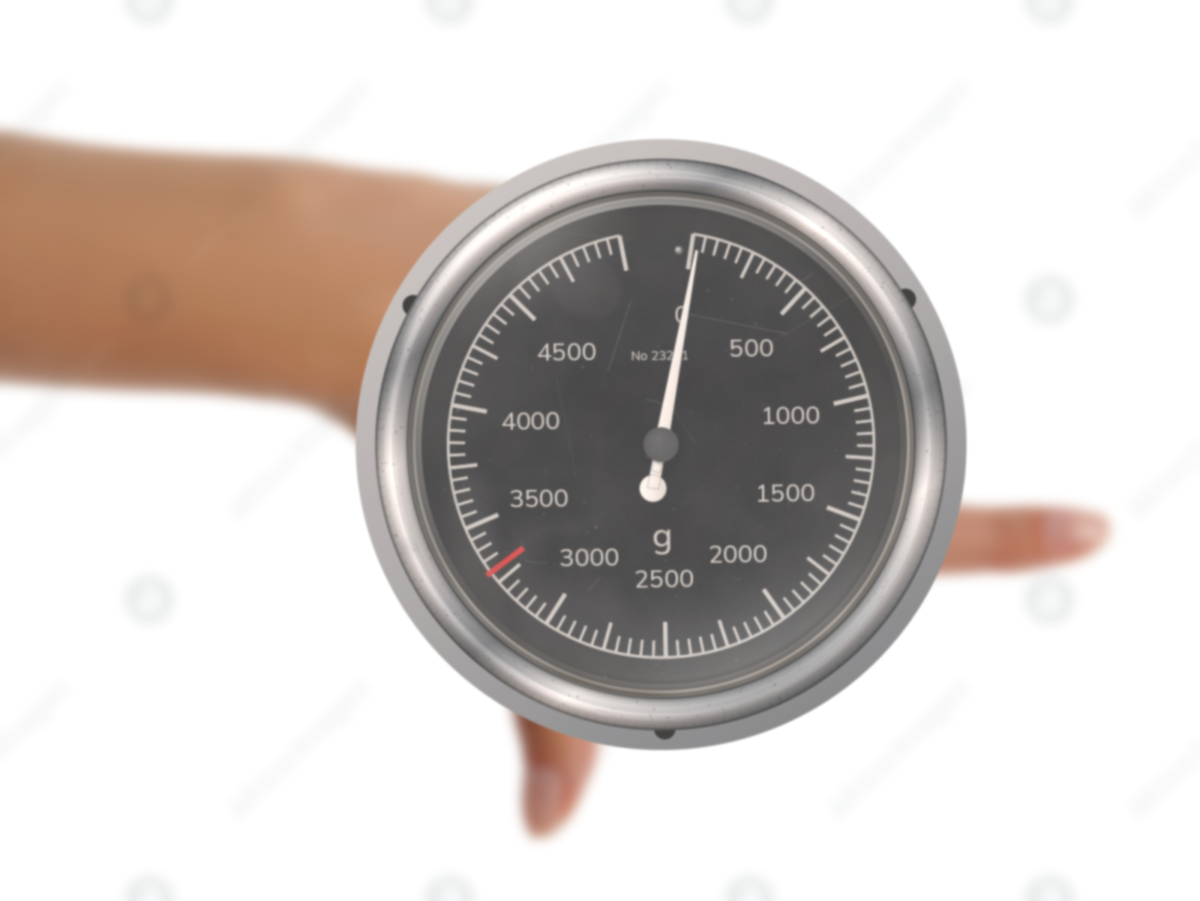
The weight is 25 g
